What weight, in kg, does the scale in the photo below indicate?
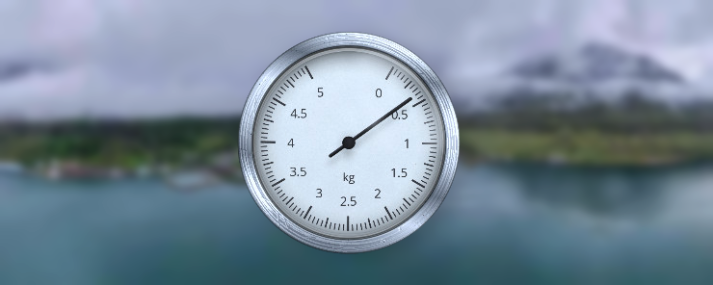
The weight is 0.4 kg
